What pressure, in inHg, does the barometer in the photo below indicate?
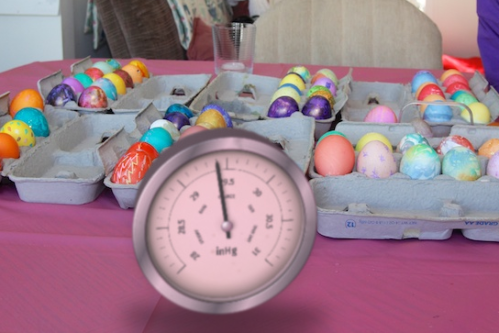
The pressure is 29.4 inHg
